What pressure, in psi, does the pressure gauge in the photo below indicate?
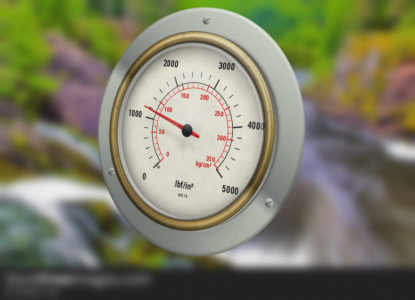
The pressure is 1200 psi
